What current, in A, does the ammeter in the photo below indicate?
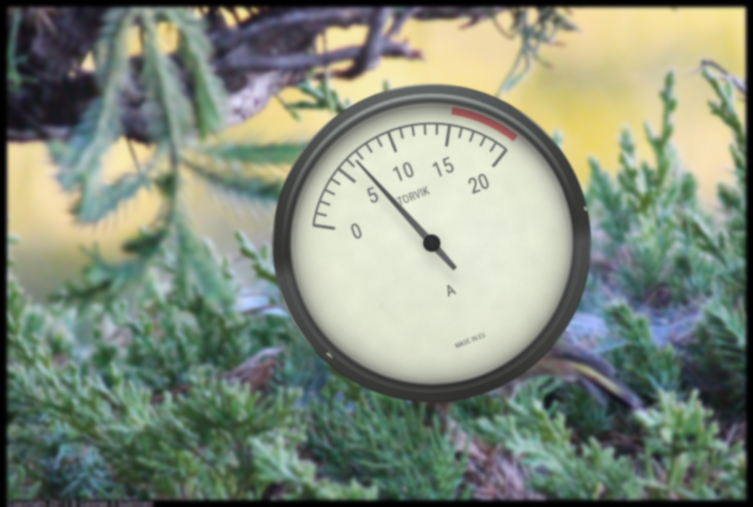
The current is 6.5 A
